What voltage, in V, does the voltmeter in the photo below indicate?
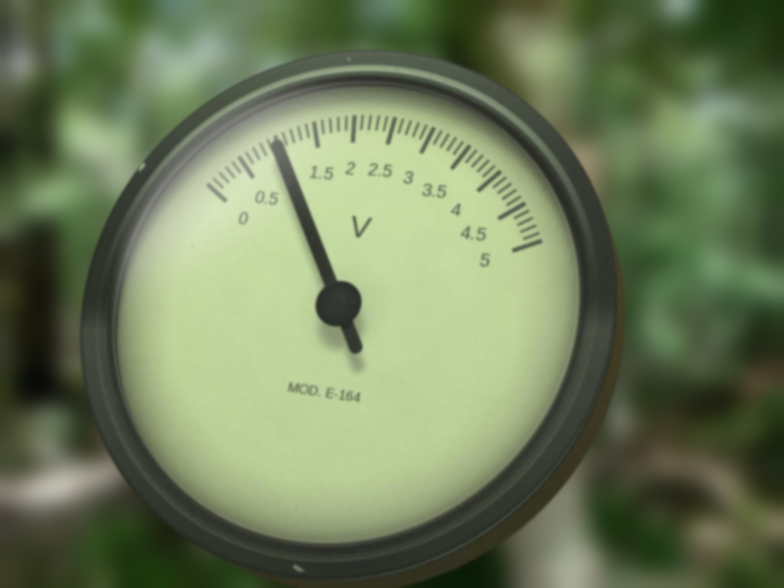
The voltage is 1 V
